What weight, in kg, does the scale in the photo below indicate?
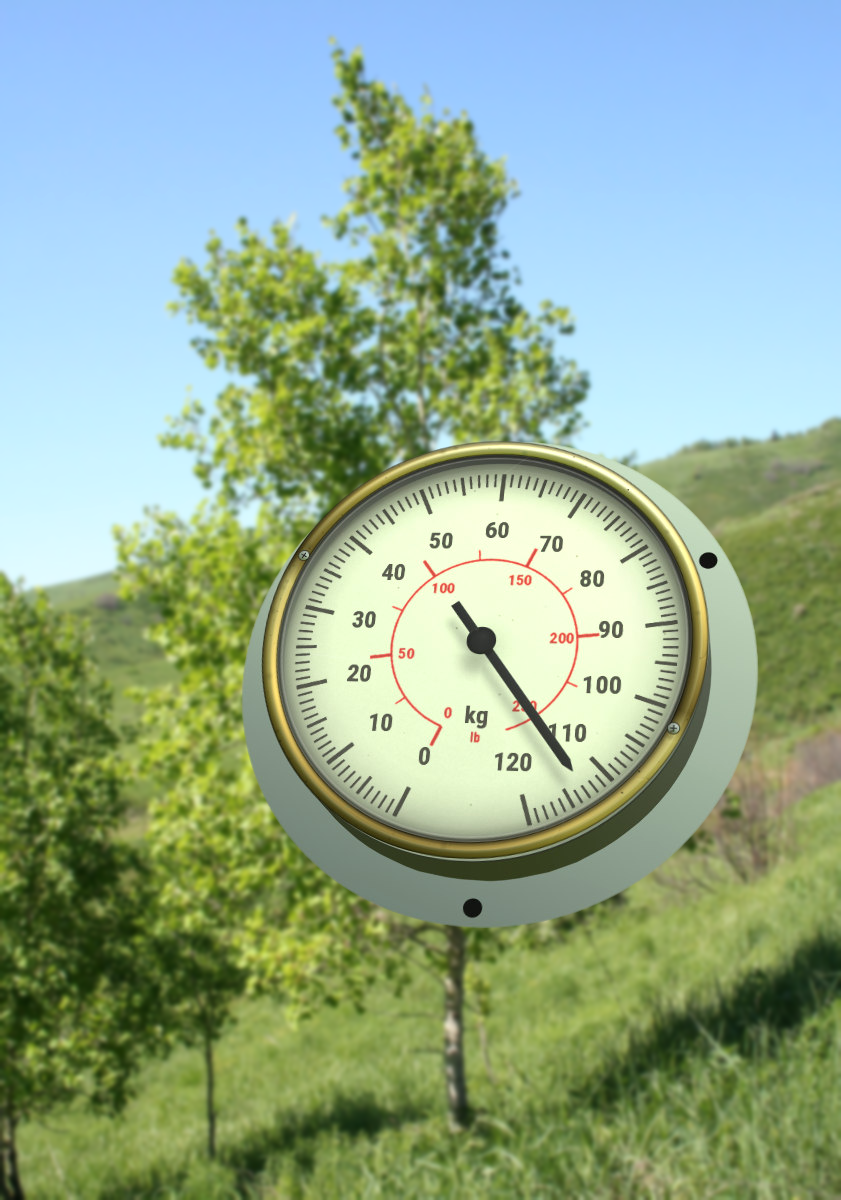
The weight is 113 kg
